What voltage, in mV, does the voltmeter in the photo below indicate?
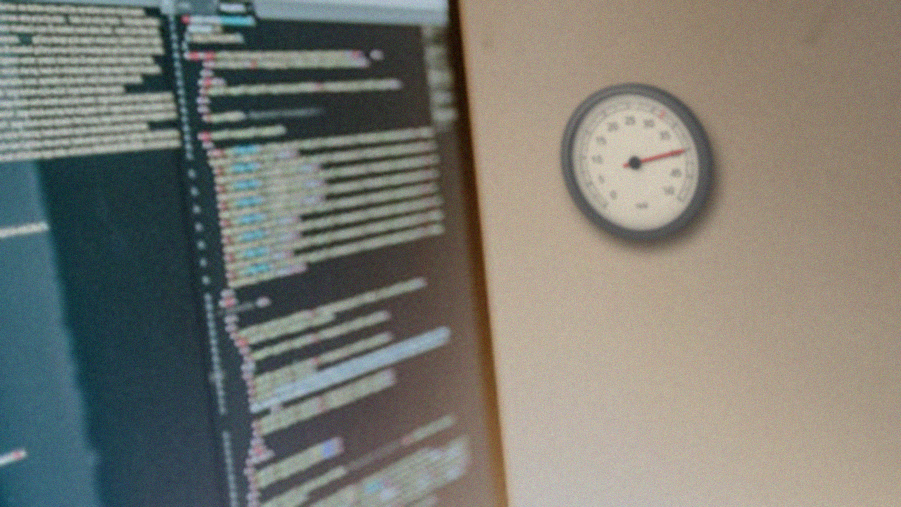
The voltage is 40 mV
